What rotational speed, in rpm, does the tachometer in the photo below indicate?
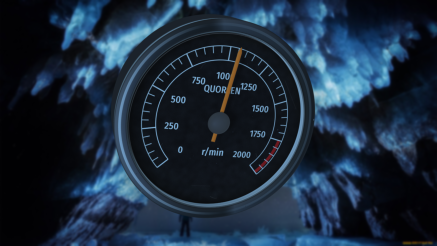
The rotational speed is 1050 rpm
